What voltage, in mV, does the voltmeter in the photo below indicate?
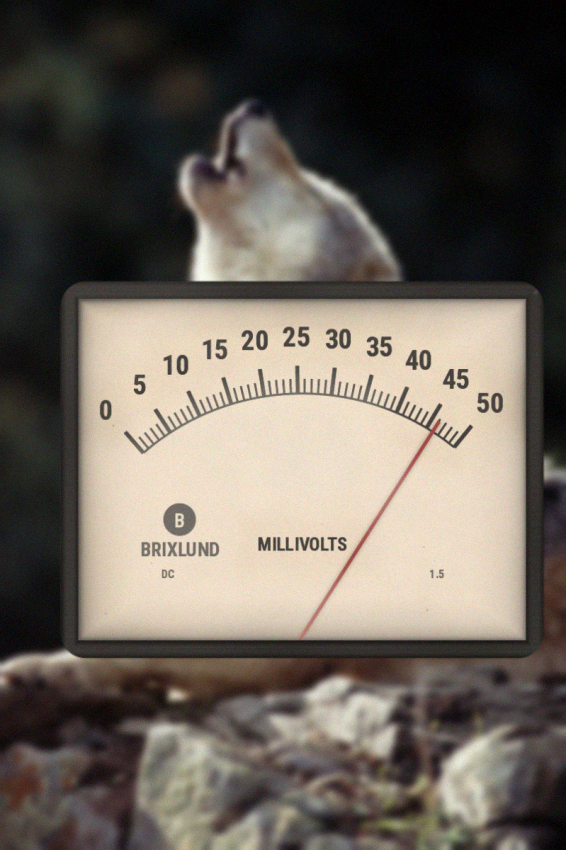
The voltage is 46 mV
